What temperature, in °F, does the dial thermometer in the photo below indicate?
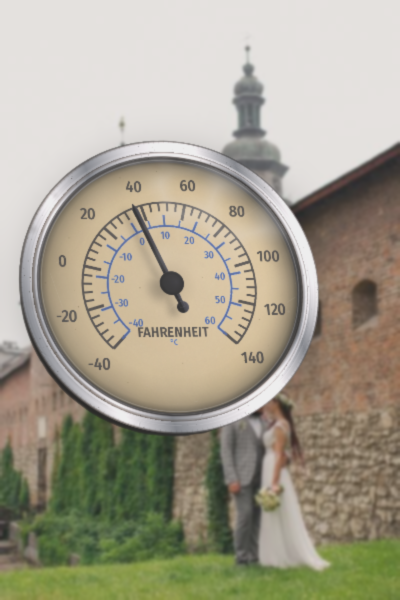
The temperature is 36 °F
